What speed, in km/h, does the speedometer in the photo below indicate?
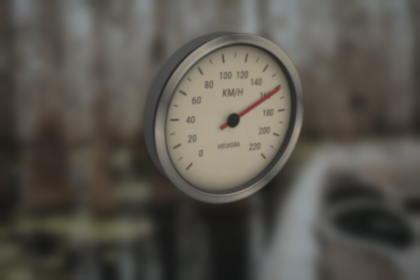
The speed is 160 km/h
